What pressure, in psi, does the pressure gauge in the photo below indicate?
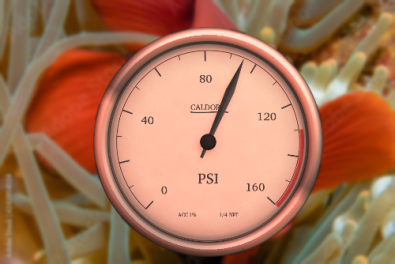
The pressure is 95 psi
